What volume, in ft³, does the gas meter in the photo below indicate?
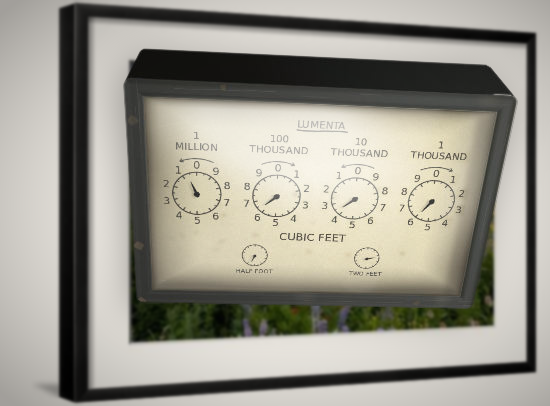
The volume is 63600 ft³
